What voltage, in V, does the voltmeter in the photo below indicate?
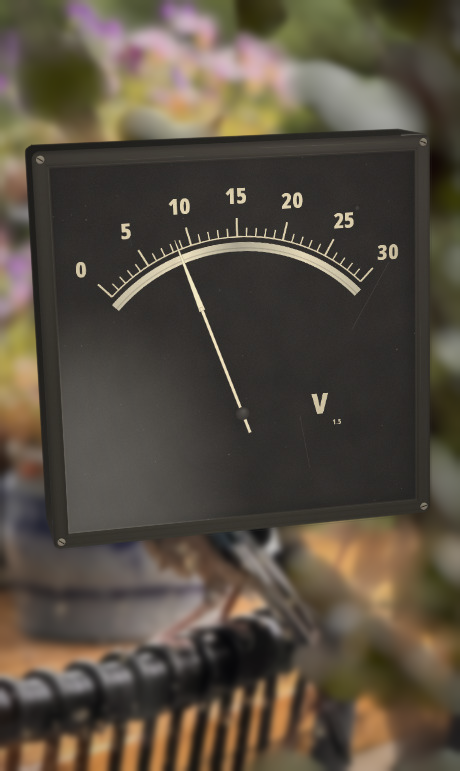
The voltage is 8.5 V
